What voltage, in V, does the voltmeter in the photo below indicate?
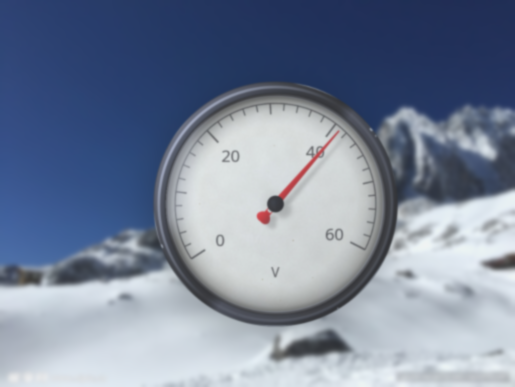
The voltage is 41 V
